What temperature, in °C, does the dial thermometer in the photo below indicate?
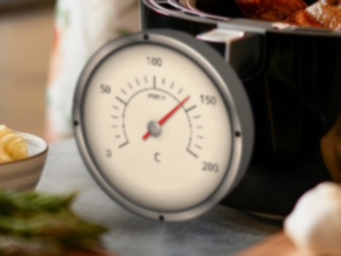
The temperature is 140 °C
